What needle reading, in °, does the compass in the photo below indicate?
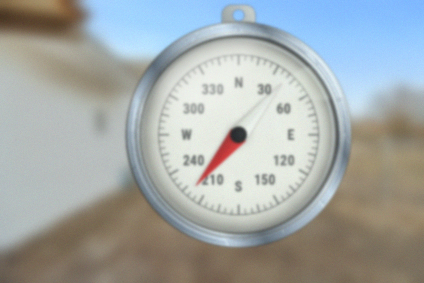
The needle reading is 220 °
